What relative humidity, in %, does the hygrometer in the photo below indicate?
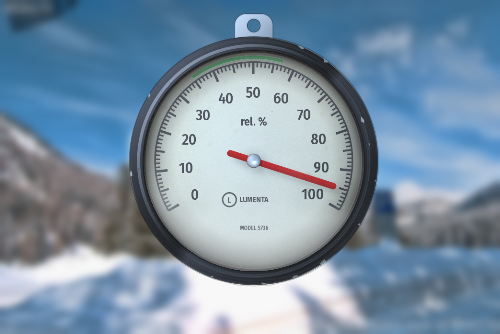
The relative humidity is 95 %
